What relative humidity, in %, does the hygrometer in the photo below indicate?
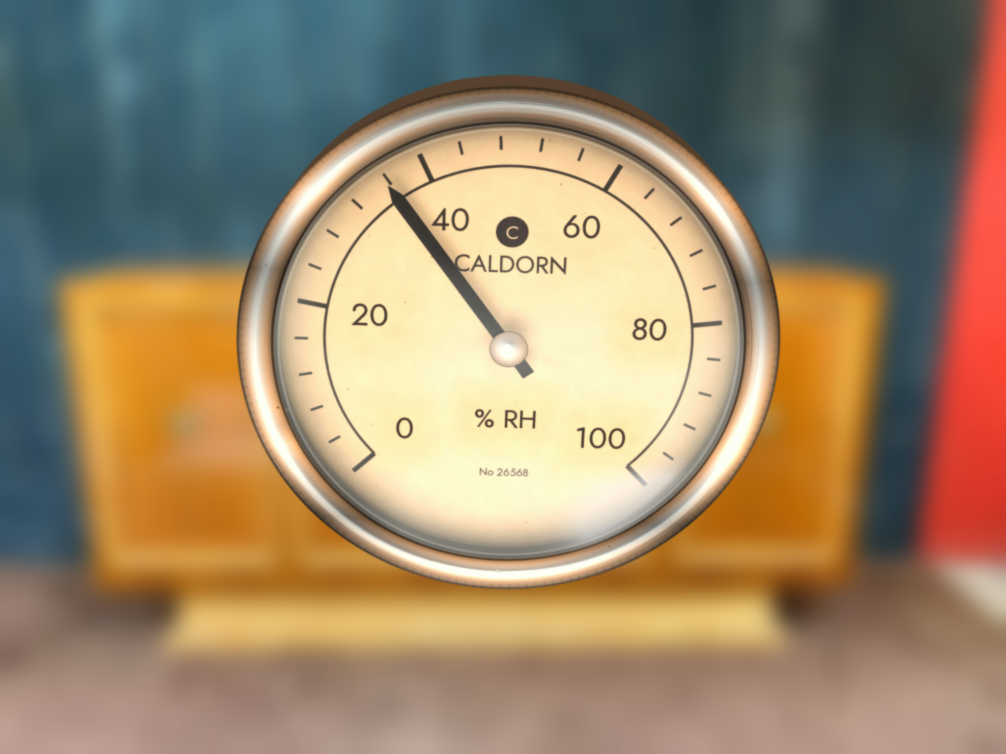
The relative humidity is 36 %
